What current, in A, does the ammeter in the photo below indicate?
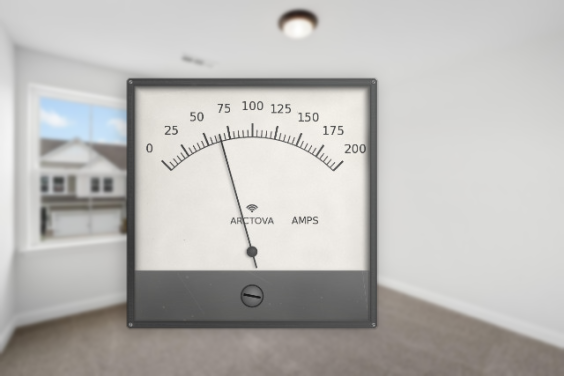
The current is 65 A
